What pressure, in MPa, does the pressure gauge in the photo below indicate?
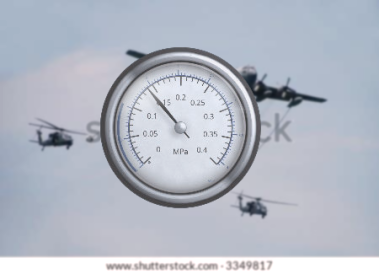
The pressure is 0.14 MPa
